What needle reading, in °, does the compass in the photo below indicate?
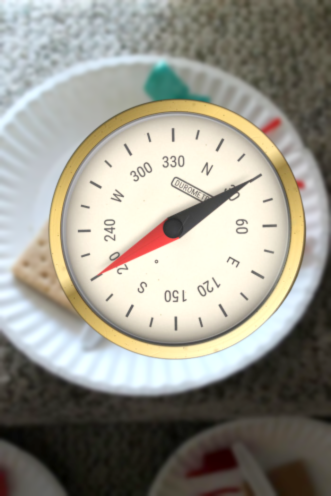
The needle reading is 210 °
